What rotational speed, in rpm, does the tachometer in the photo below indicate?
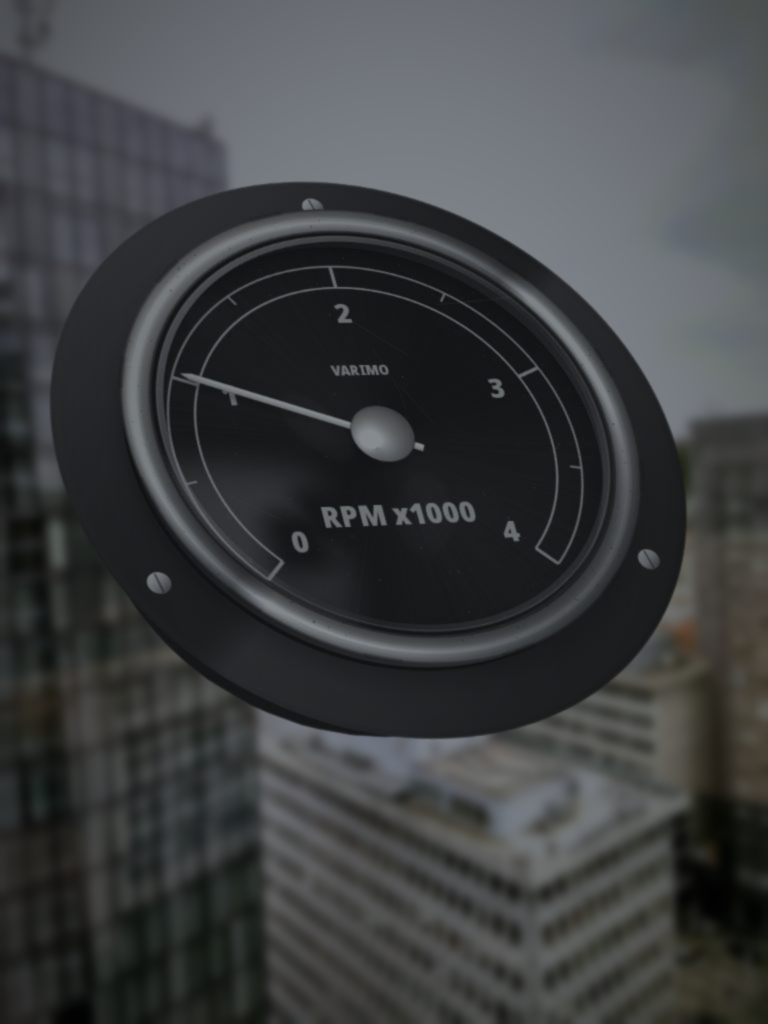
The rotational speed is 1000 rpm
